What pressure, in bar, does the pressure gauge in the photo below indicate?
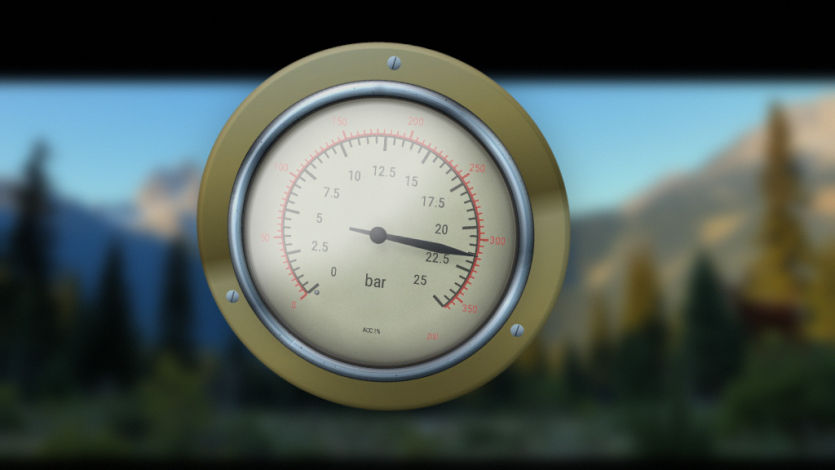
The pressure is 21.5 bar
